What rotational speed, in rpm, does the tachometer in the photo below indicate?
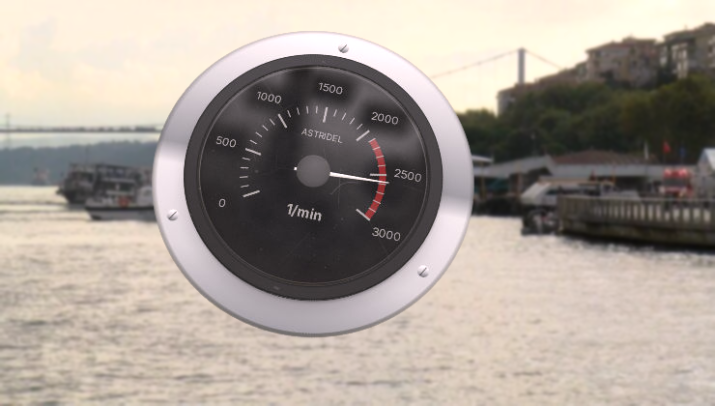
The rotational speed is 2600 rpm
